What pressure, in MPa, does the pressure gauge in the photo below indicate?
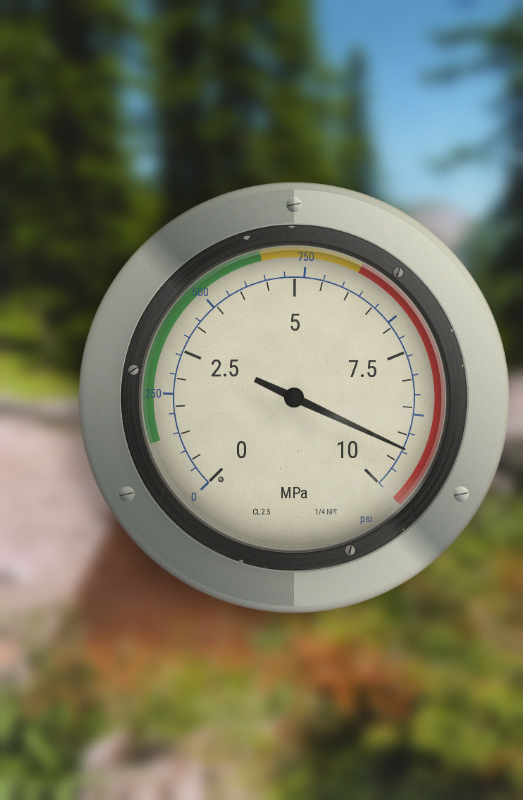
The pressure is 9.25 MPa
